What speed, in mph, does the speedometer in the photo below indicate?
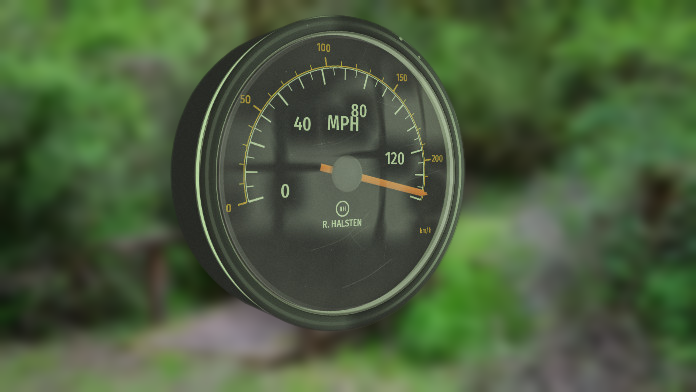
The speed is 137.5 mph
